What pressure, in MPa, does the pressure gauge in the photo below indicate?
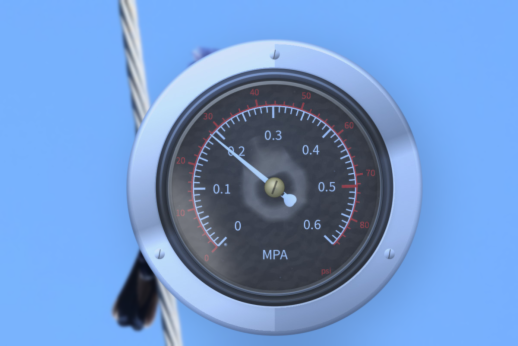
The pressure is 0.19 MPa
